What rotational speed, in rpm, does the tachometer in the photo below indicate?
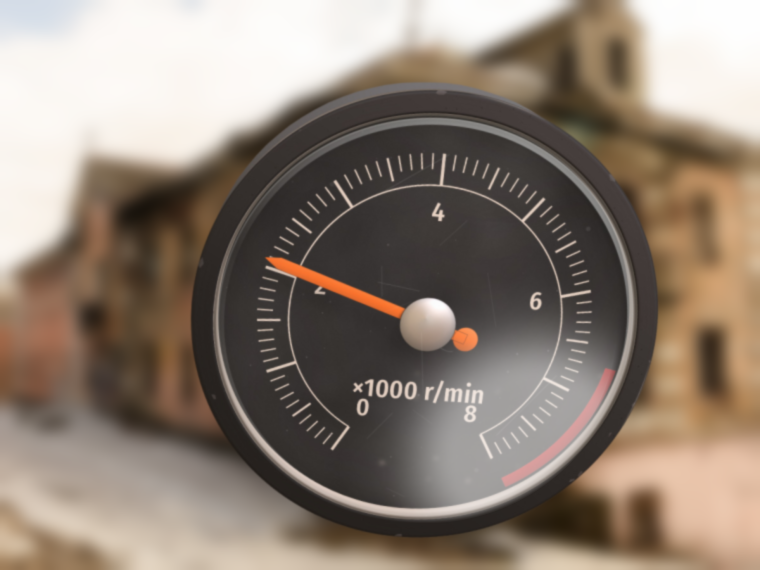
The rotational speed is 2100 rpm
